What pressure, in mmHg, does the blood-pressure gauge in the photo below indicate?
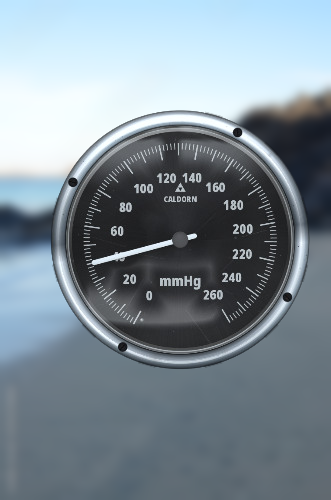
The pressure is 40 mmHg
